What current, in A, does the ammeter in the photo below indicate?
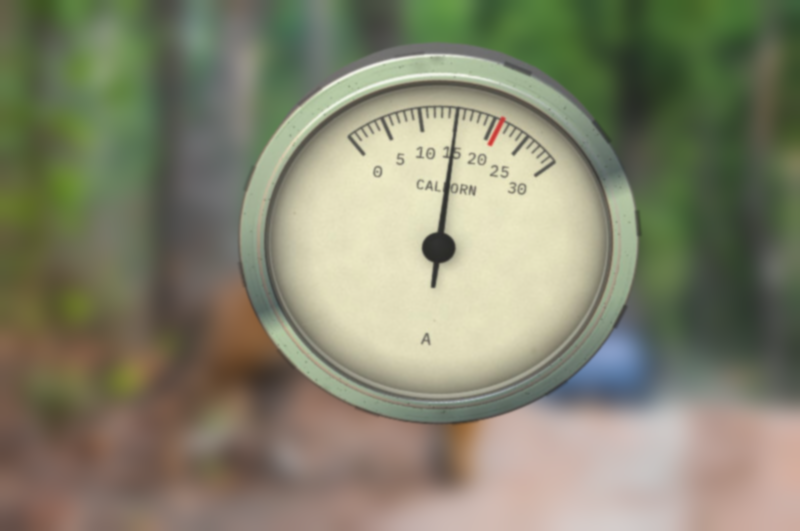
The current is 15 A
